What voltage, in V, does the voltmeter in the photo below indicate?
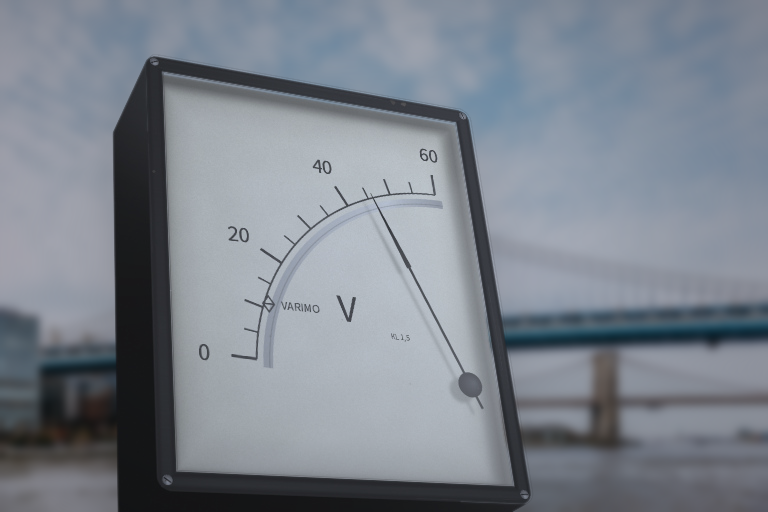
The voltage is 45 V
